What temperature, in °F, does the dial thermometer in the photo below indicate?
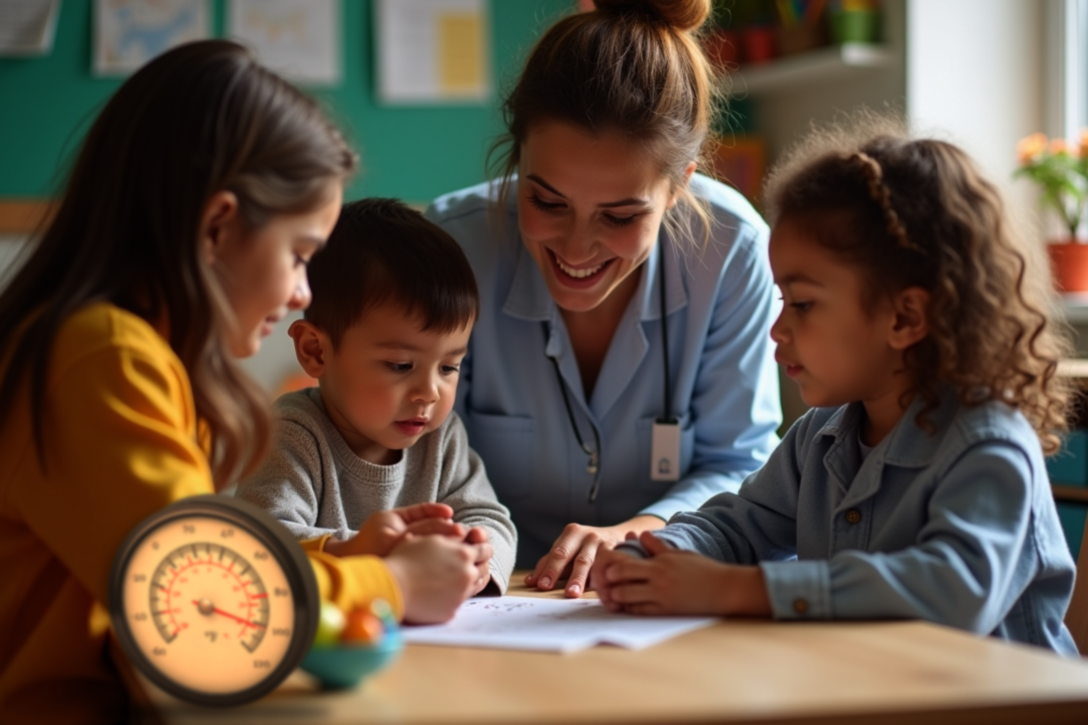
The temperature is 100 °F
